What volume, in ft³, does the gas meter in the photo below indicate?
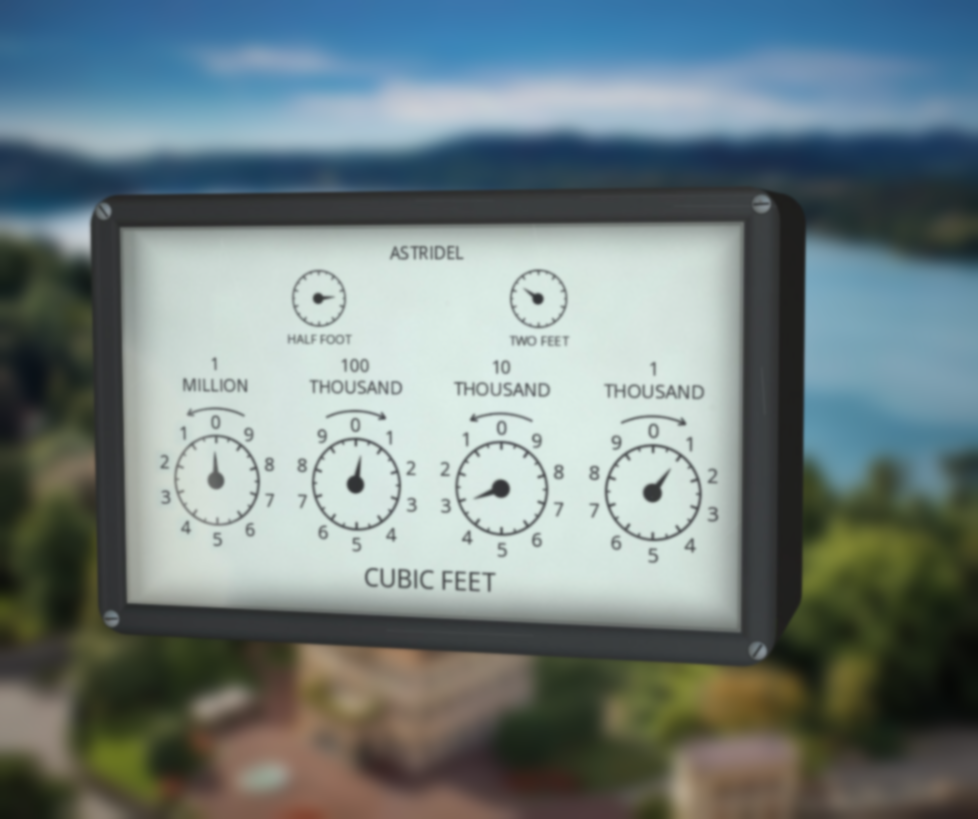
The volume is 3100 ft³
